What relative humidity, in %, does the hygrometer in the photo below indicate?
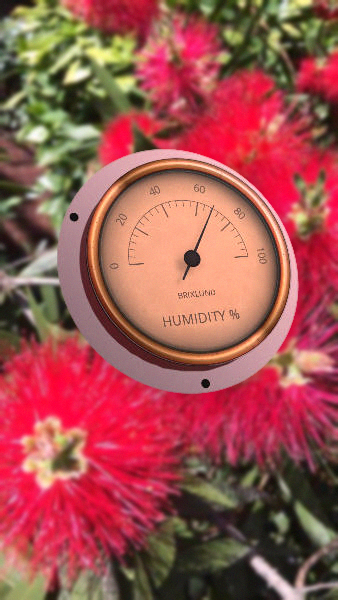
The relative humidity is 68 %
